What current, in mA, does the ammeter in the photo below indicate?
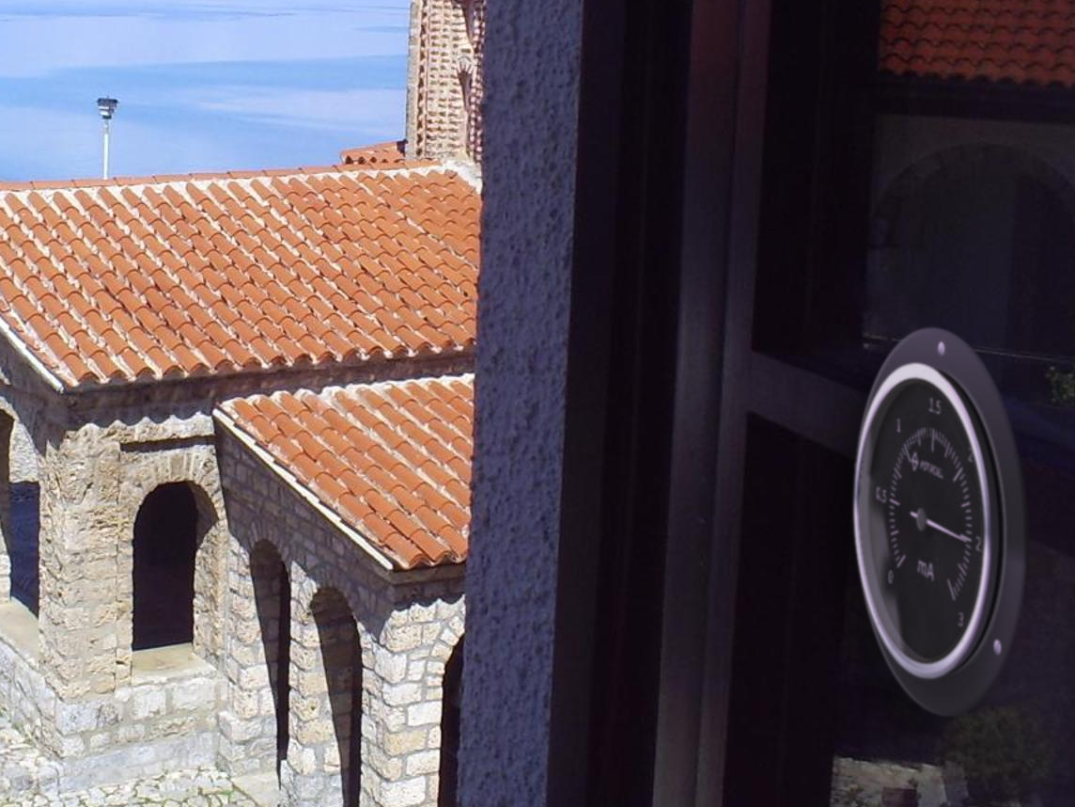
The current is 2.5 mA
